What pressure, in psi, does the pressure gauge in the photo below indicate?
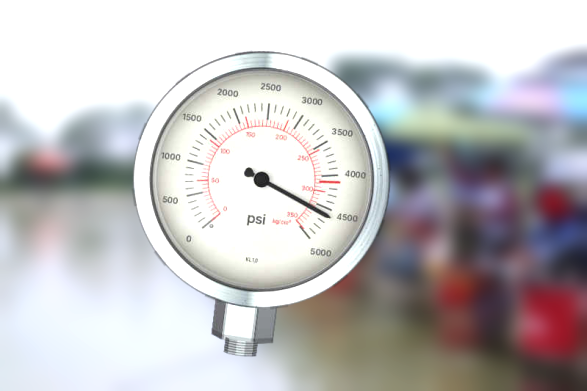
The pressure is 4600 psi
